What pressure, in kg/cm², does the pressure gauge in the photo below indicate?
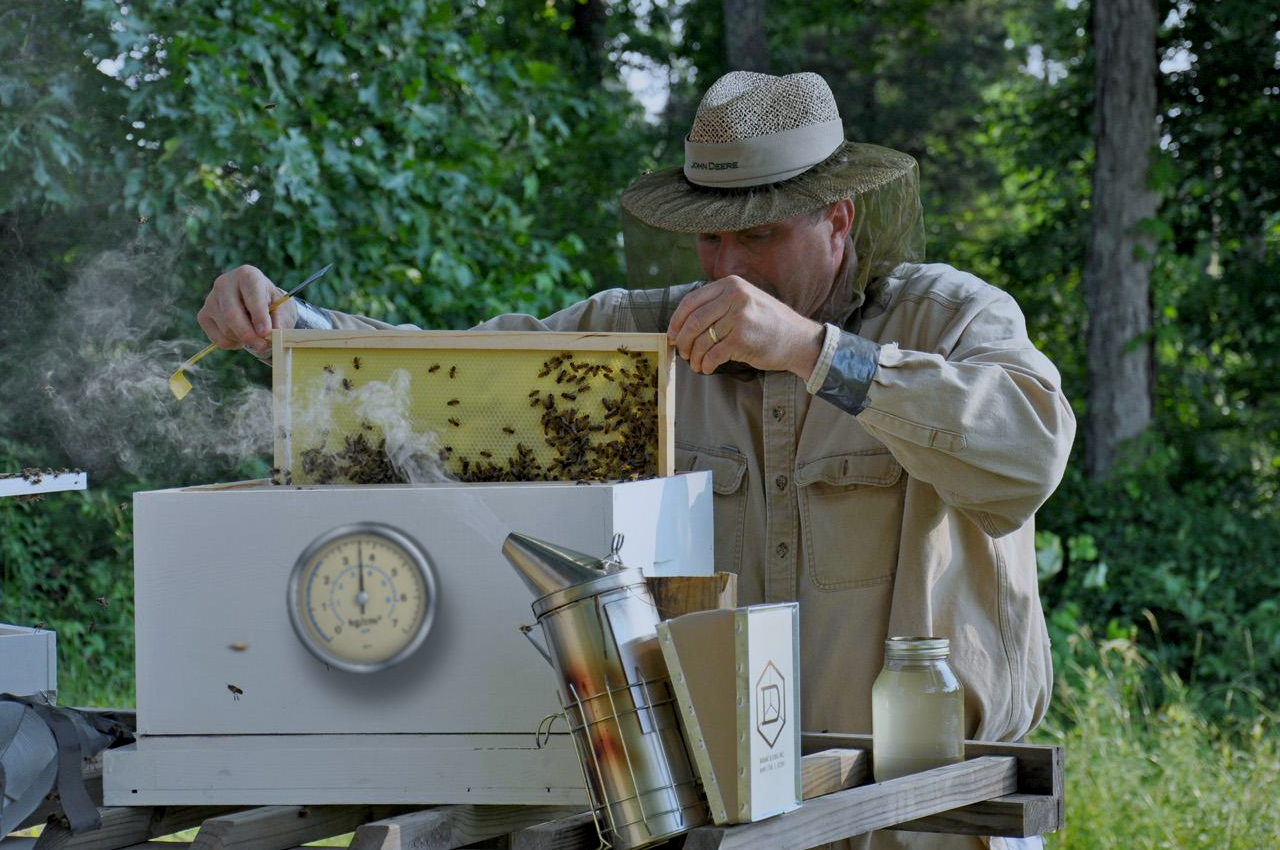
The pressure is 3.6 kg/cm²
